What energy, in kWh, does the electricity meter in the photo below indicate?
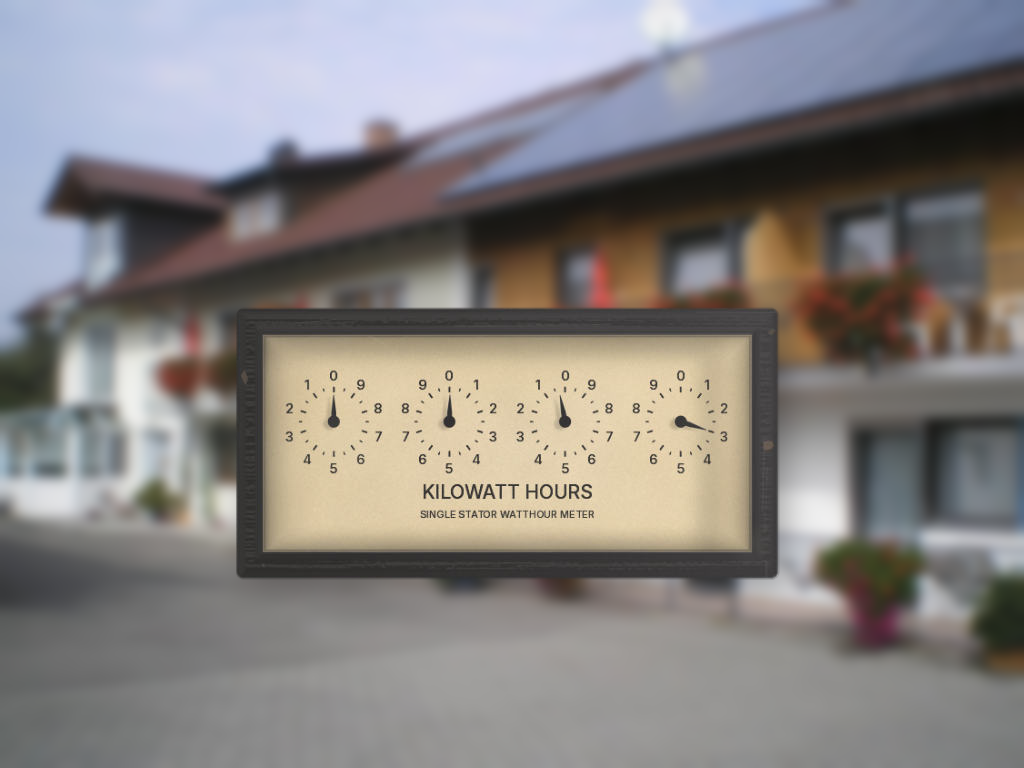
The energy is 3 kWh
